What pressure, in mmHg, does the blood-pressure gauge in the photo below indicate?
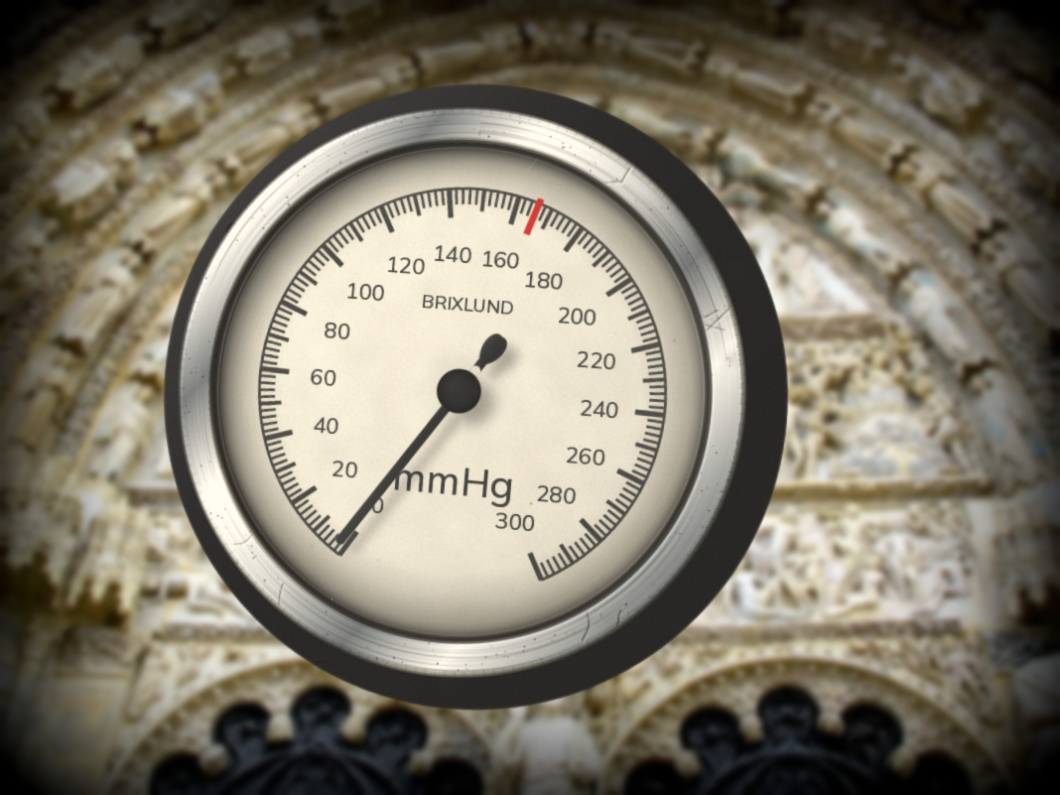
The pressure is 2 mmHg
